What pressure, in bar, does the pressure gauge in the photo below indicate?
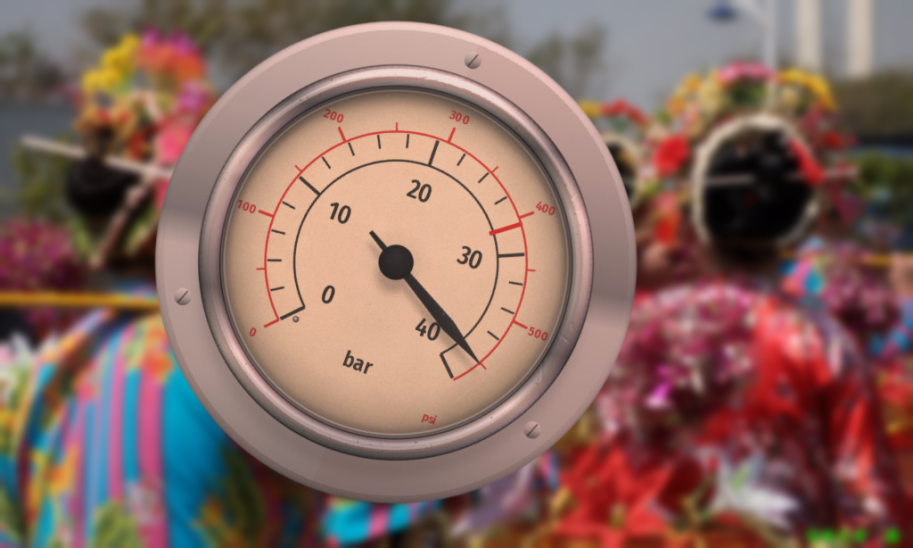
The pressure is 38 bar
